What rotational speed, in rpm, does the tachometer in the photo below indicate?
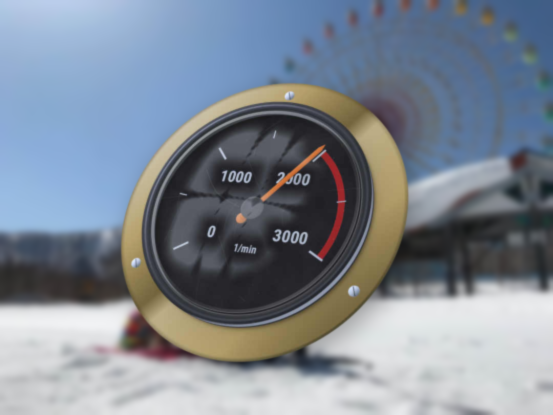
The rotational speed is 2000 rpm
